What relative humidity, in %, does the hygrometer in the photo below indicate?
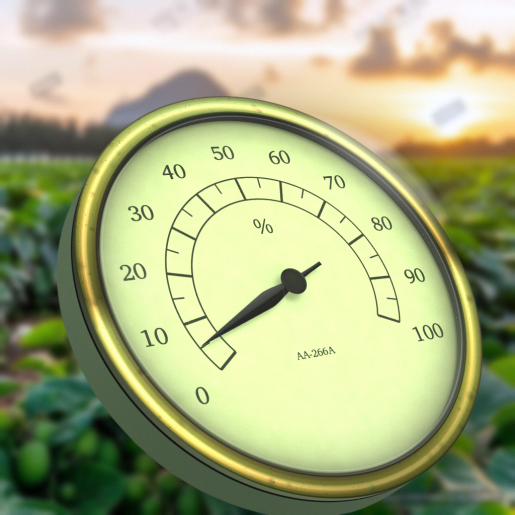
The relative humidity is 5 %
